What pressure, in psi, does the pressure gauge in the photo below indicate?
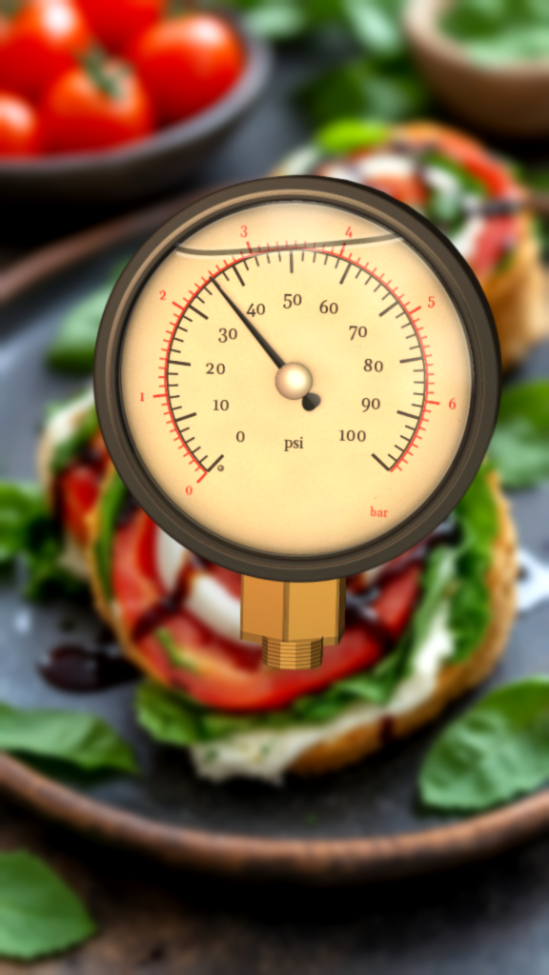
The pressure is 36 psi
